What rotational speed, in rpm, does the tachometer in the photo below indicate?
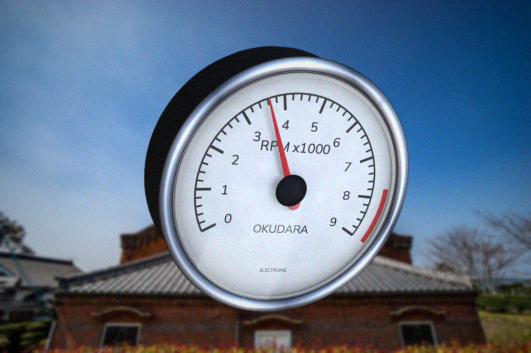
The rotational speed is 3600 rpm
